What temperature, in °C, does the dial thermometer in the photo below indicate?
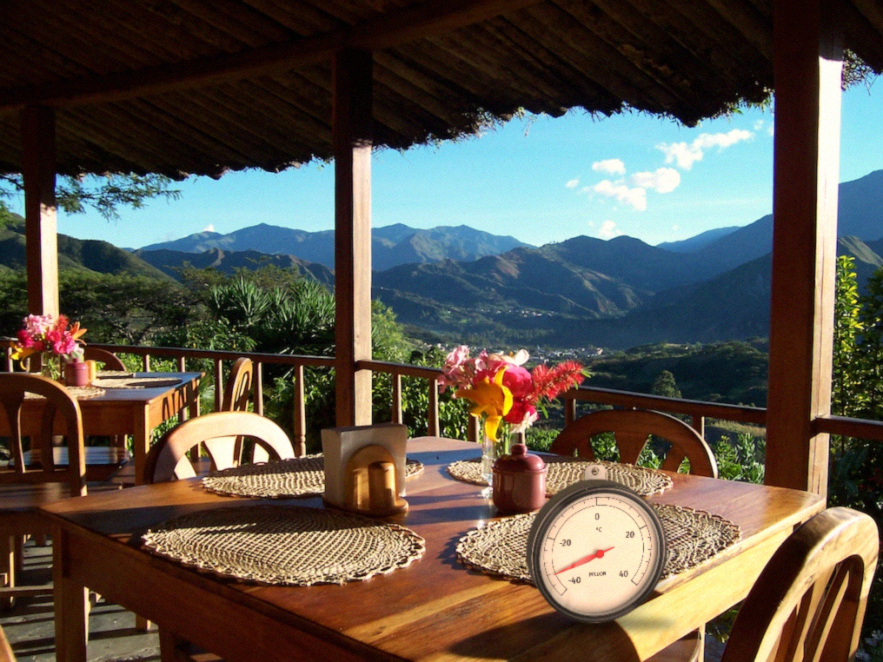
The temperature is -32 °C
